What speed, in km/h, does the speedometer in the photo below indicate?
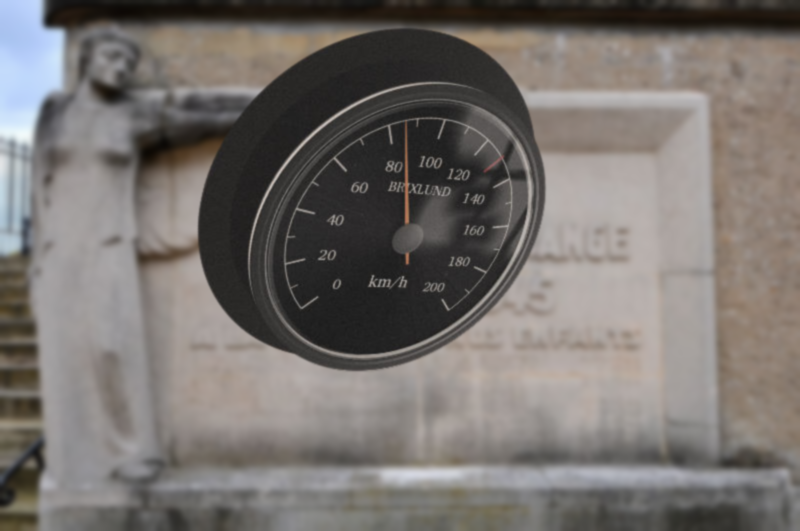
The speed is 85 km/h
